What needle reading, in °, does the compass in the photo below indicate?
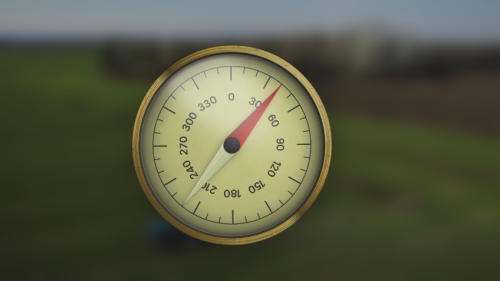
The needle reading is 40 °
